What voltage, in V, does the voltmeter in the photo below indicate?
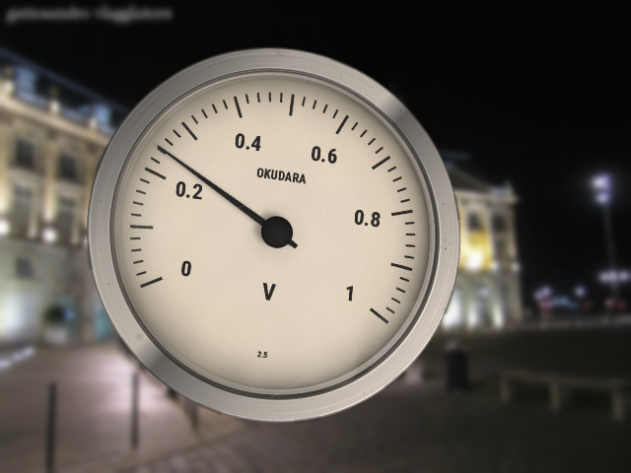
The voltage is 0.24 V
